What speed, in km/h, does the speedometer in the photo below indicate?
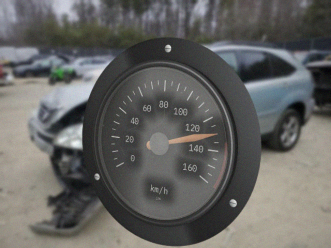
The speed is 130 km/h
